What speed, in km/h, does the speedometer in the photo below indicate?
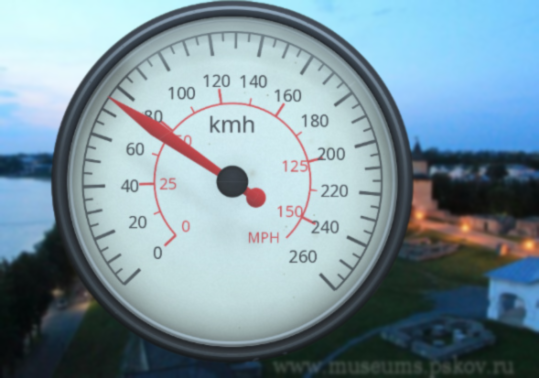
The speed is 75 km/h
